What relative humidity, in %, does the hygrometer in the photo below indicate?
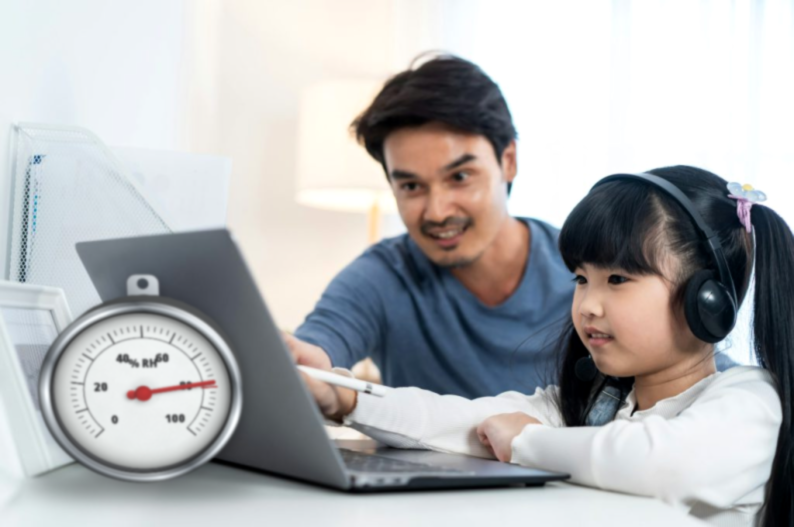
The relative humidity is 80 %
